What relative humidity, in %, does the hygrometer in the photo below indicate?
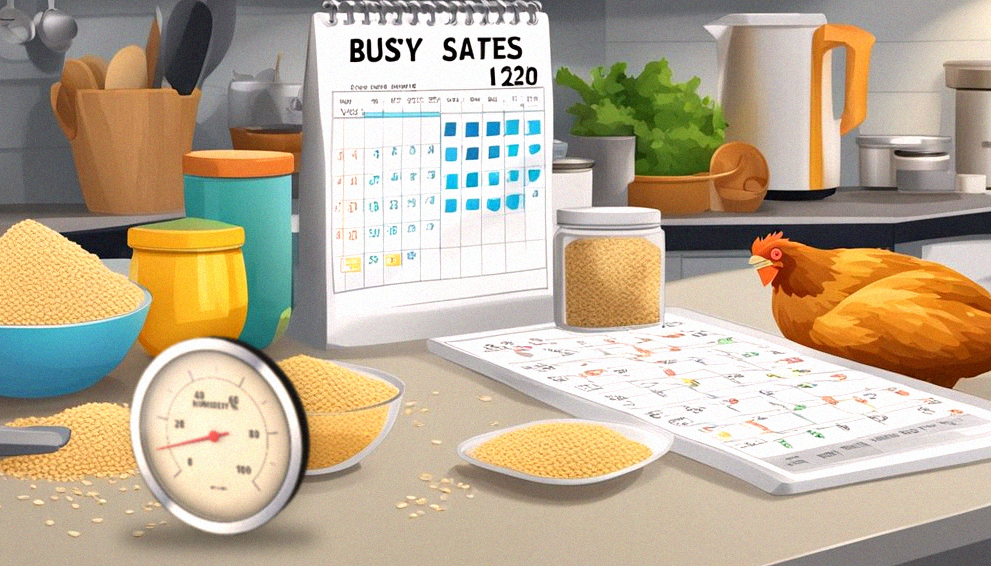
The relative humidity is 10 %
